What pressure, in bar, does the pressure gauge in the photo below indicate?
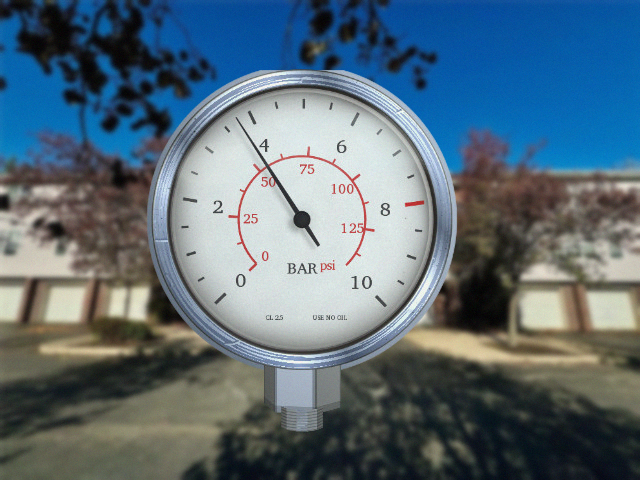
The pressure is 3.75 bar
